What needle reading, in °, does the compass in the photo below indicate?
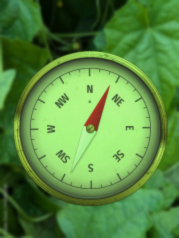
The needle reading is 25 °
